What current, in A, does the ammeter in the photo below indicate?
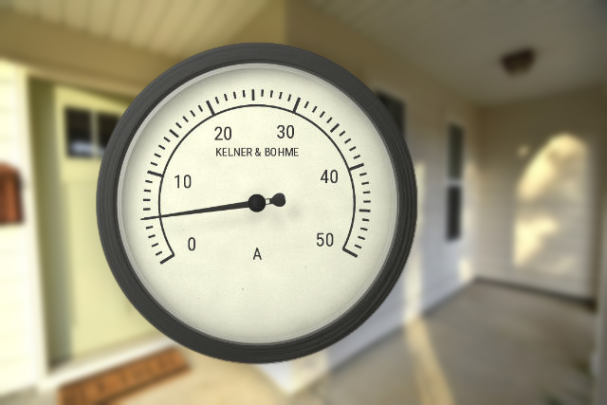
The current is 5 A
